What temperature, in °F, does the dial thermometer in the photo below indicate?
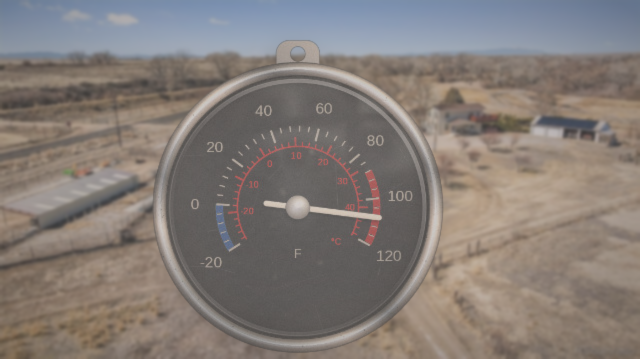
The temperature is 108 °F
